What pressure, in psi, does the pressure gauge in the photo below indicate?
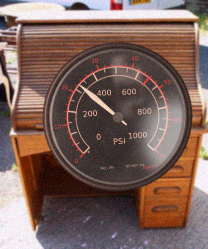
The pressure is 325 psi
